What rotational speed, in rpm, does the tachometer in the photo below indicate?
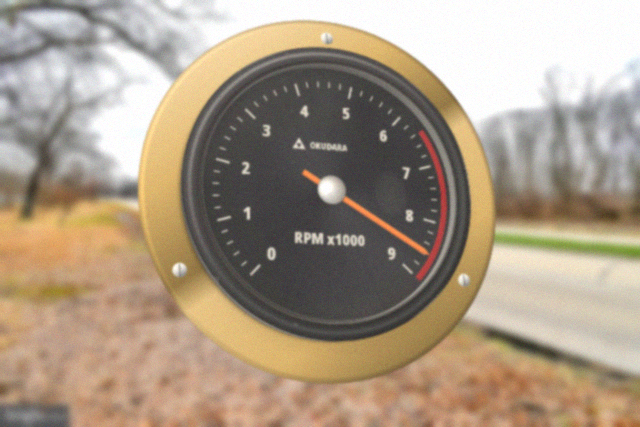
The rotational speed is 8600 rpm
